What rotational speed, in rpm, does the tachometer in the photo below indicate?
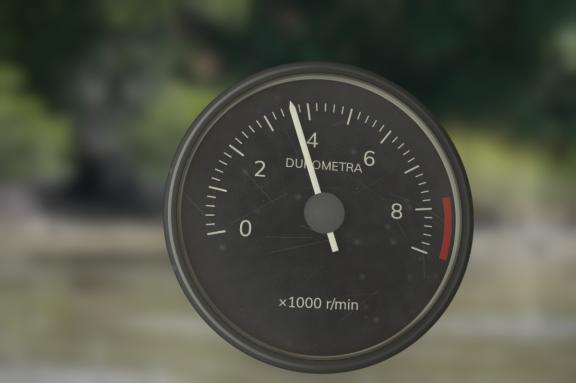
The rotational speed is 3600 rpm
